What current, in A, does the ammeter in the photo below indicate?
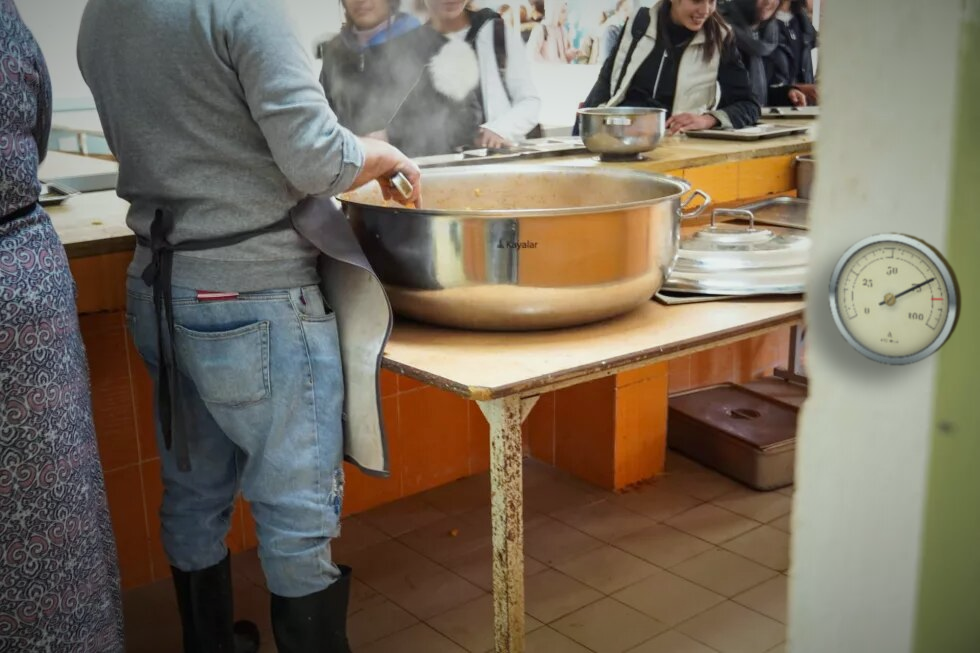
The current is 75 A
